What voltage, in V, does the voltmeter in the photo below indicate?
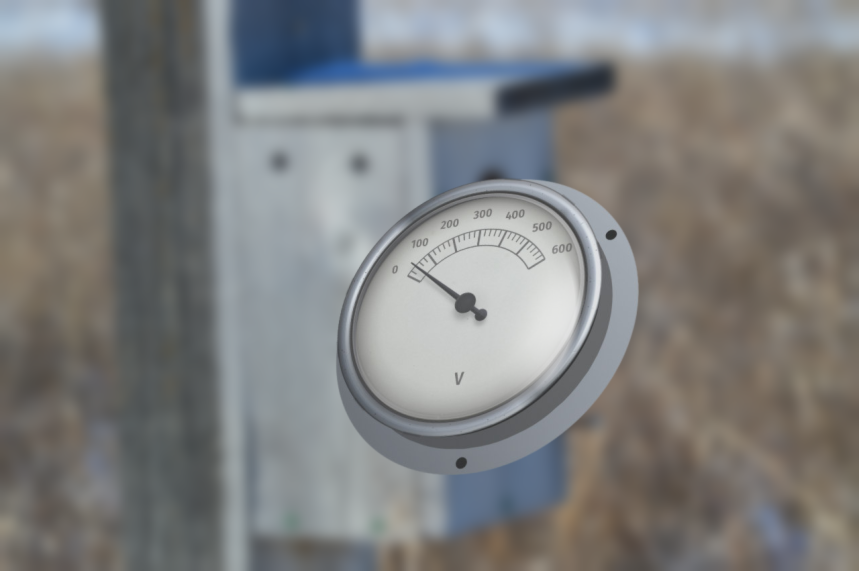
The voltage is 40 V
